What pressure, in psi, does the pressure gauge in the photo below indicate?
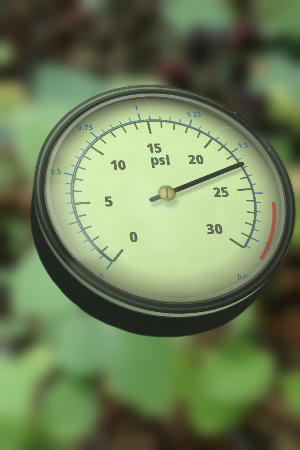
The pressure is 23 psi
